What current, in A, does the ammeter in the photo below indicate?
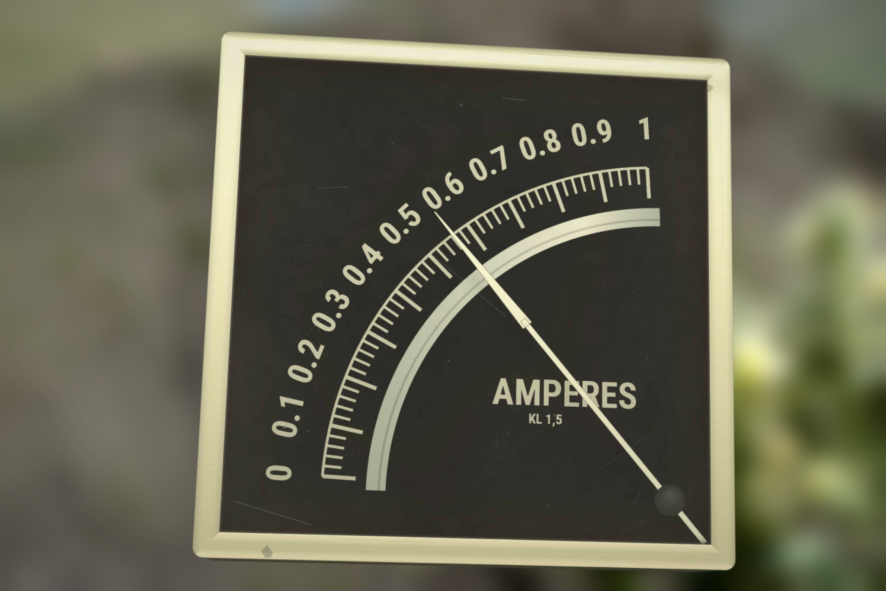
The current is 0.56 A
